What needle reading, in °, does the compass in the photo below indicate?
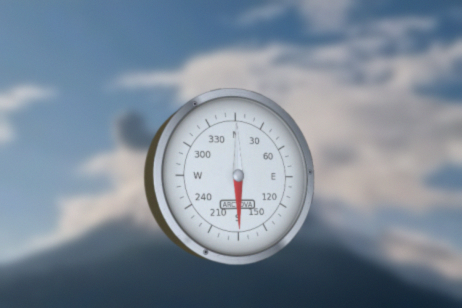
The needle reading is 180 °
